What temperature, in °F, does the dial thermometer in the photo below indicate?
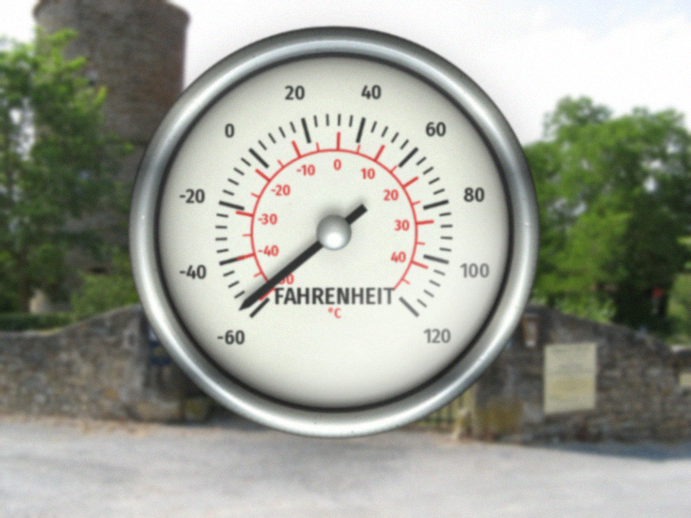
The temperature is -56 °F
